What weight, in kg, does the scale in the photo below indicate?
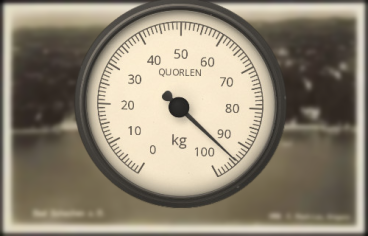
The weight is 94 kg
